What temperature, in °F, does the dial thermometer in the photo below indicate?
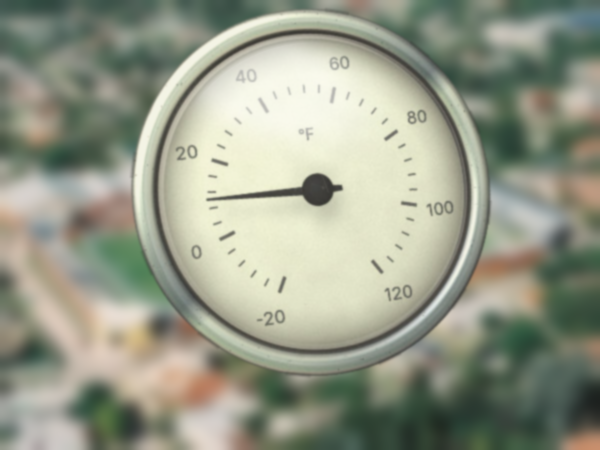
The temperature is 10 °F
